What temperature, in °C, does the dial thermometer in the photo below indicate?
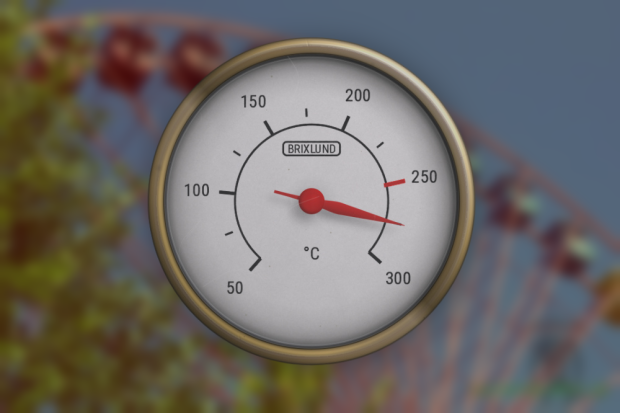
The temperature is 275 °C
